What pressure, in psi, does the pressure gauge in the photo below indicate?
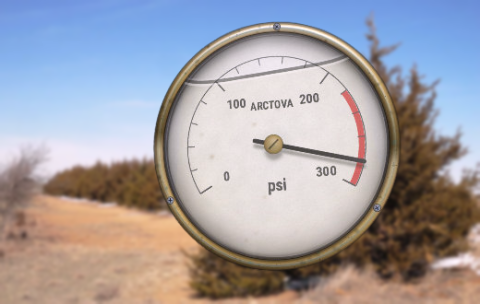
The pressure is 280 psi
